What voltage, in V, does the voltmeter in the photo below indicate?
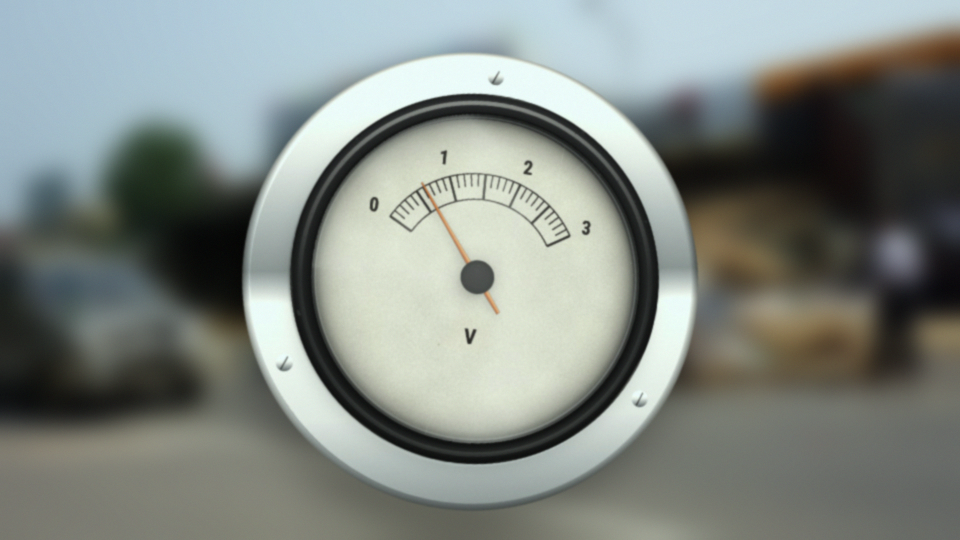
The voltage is 0.6 V
